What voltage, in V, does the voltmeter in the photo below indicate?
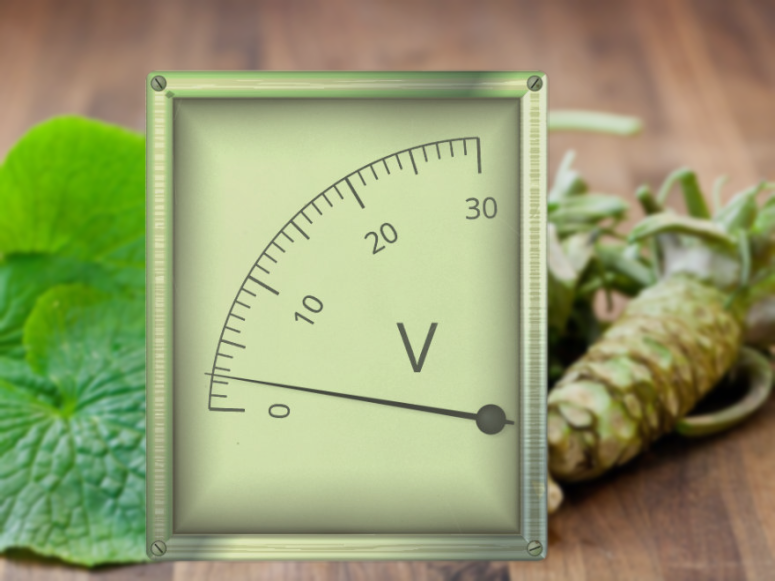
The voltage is 2.5 V
